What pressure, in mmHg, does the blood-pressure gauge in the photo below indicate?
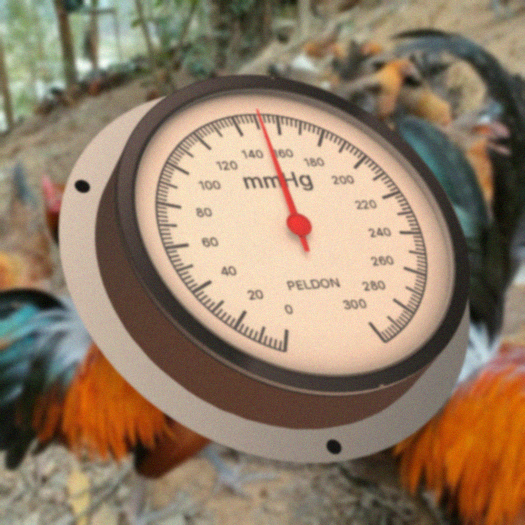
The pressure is 150 mmHg
